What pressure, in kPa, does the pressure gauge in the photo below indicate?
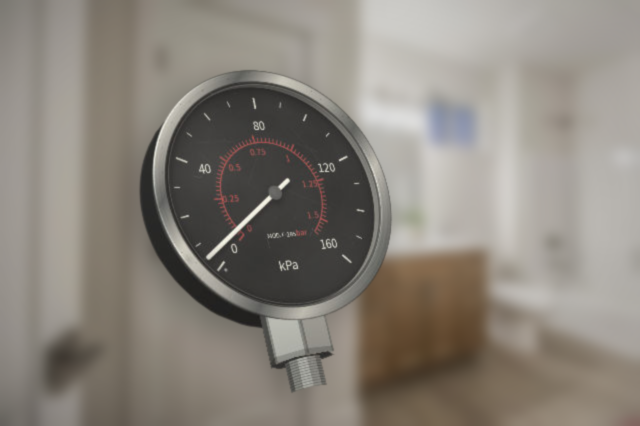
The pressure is 5 kPa
